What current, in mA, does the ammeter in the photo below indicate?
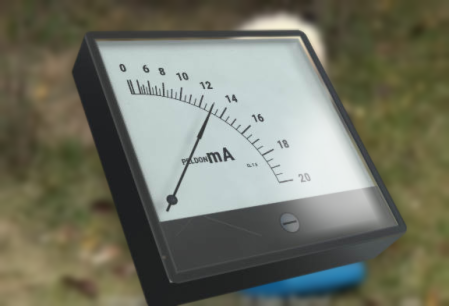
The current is 13 mA
